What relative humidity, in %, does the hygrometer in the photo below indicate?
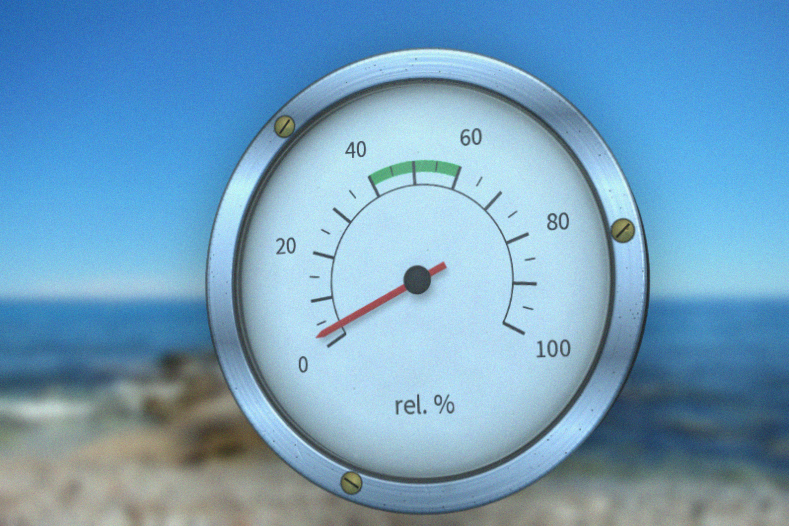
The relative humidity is 2.5 %
